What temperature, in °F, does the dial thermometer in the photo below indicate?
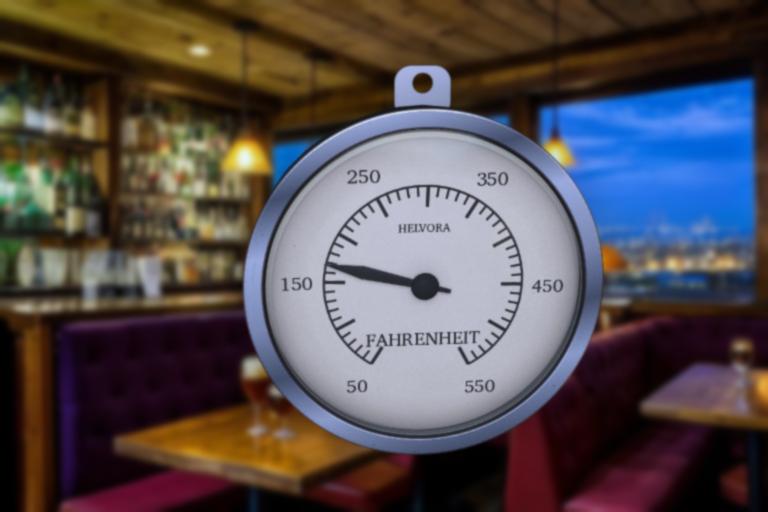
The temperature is 170 °F
